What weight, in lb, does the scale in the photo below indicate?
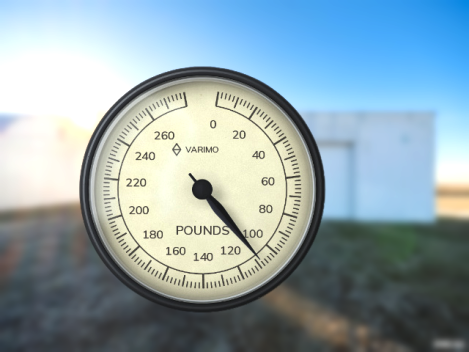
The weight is 108 lb
